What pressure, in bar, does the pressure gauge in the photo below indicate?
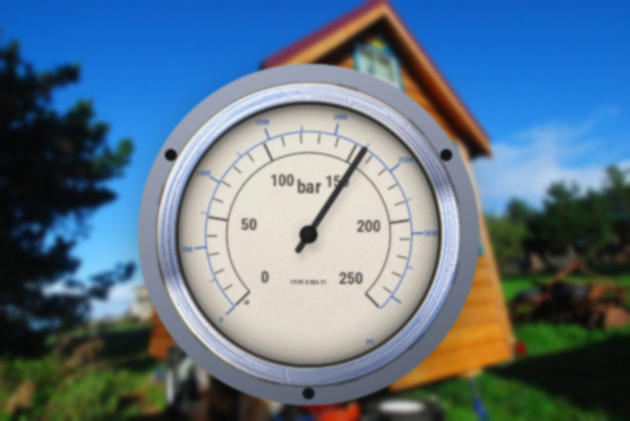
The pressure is 155 bar
